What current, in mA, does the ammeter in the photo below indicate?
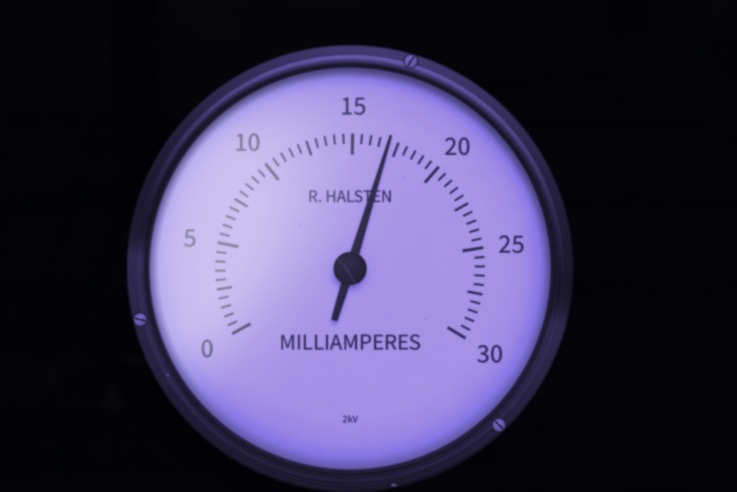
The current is 17 mA
